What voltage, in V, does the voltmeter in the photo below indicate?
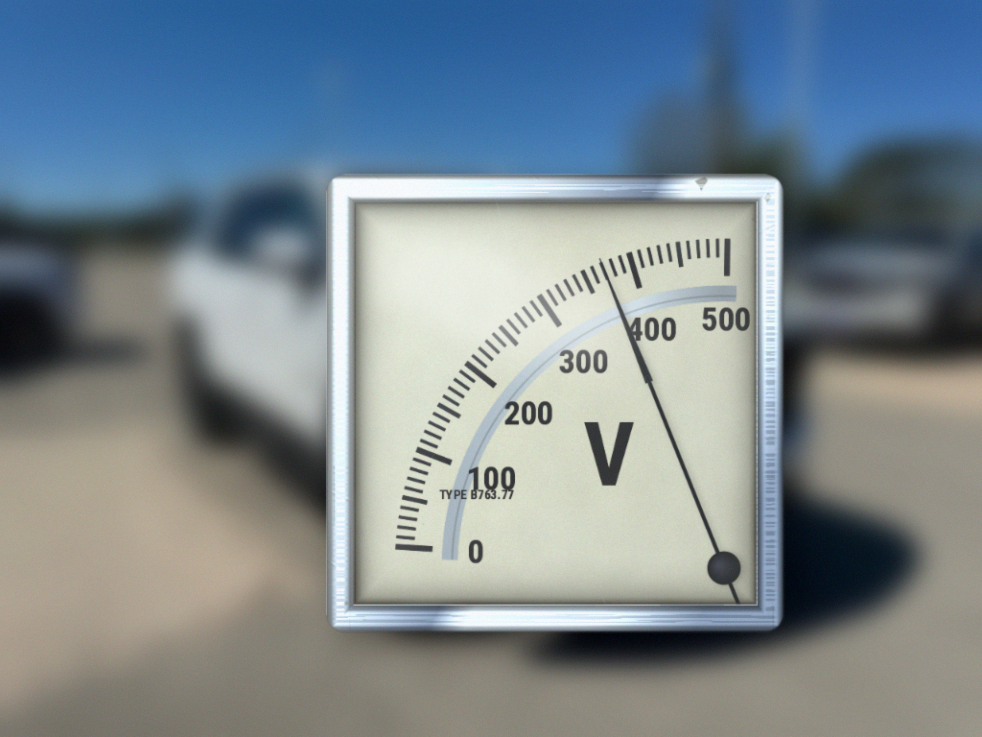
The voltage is 370 V
